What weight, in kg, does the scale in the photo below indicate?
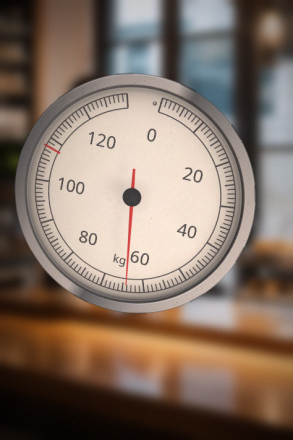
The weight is 64 kg
